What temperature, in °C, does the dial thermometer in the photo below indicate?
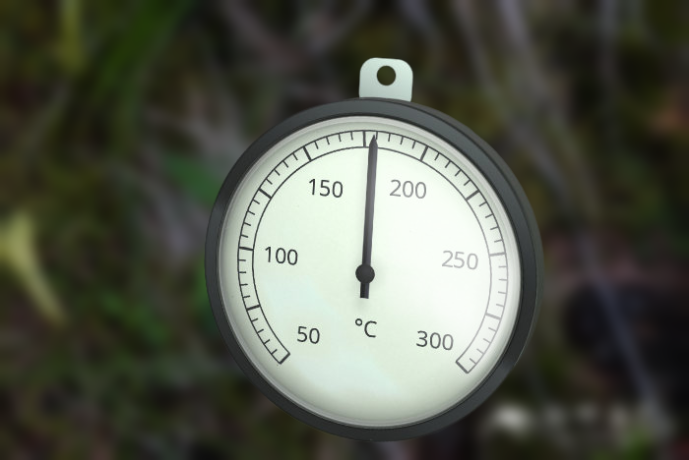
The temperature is 180 °C
